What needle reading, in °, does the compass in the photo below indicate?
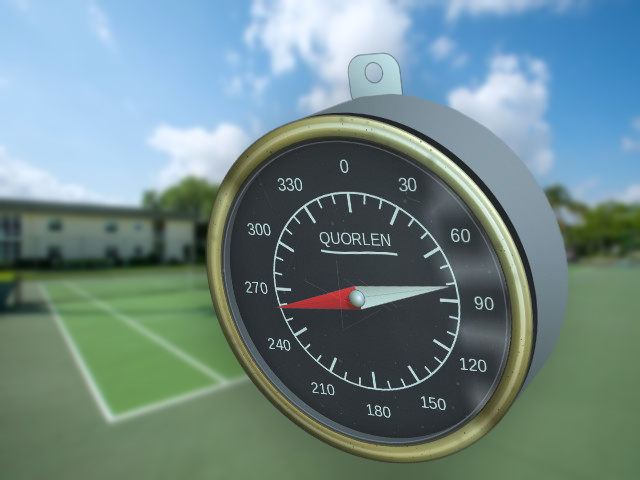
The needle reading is 260 °
